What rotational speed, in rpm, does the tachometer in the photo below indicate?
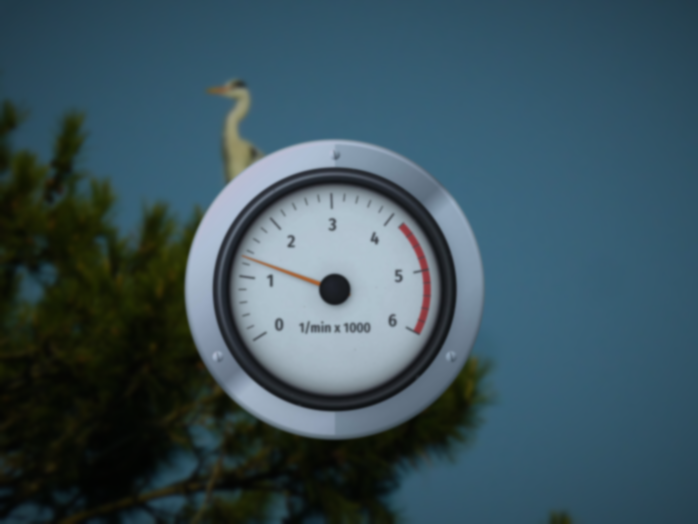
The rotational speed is 1300 rpm
